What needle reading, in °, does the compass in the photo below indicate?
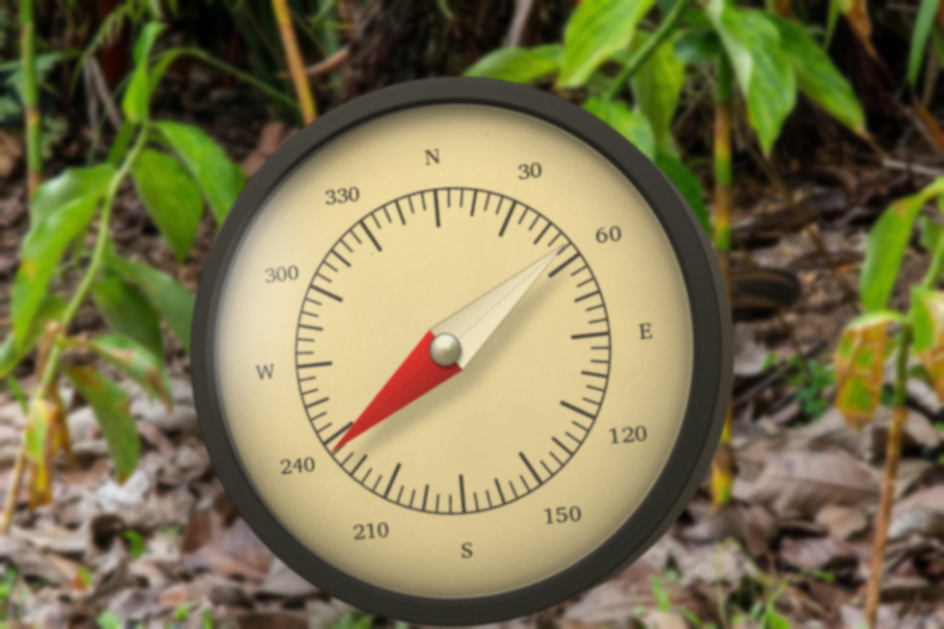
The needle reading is 235 °
